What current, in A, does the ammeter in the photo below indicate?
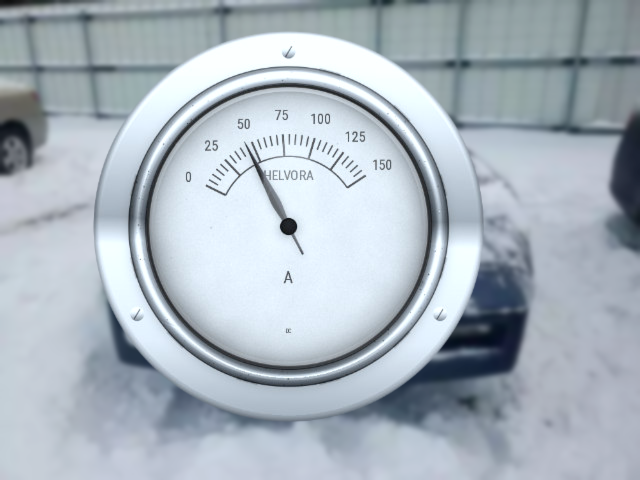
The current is 45 A
